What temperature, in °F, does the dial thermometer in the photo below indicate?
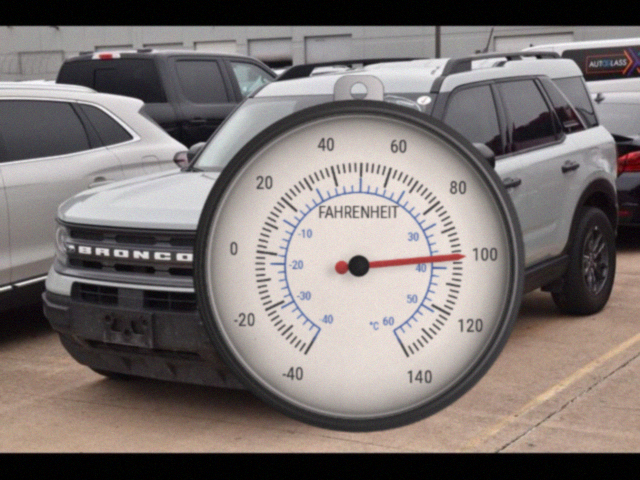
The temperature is 100 °F
